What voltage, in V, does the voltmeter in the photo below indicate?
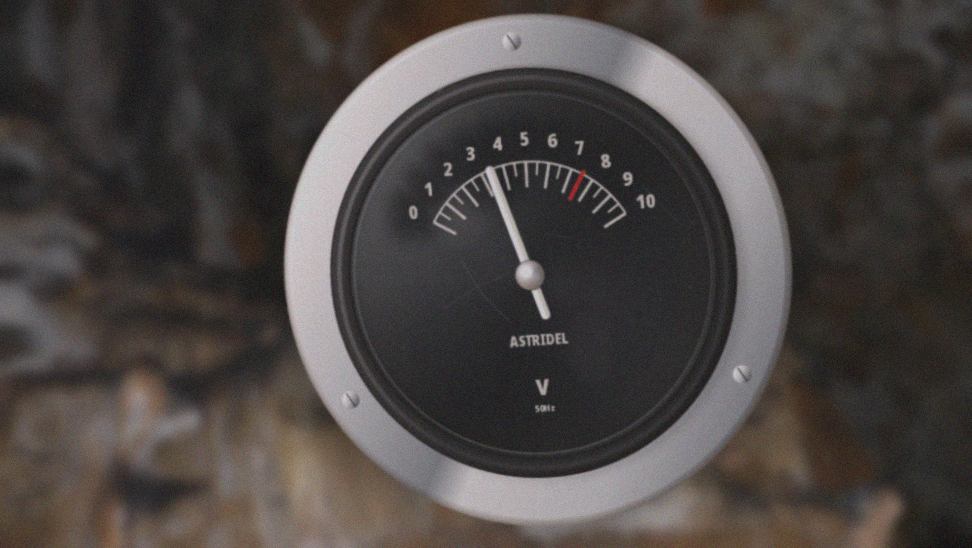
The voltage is 3.5 V
